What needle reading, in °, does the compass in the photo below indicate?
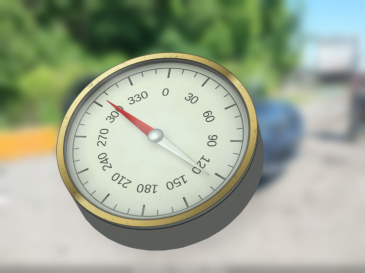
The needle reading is 305 °
